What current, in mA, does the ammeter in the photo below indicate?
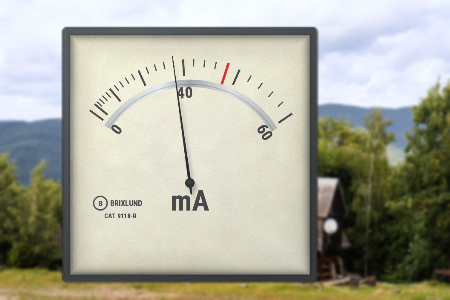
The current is 38 mA
